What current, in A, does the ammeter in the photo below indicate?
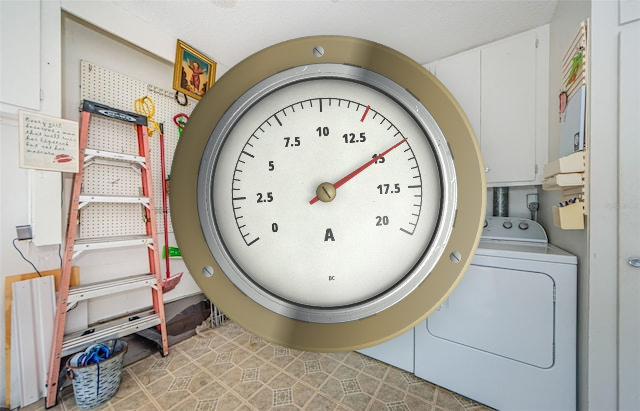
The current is 15 A
